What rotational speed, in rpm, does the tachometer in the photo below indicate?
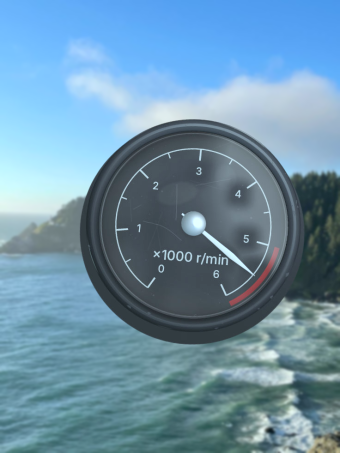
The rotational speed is 5500 rpm
